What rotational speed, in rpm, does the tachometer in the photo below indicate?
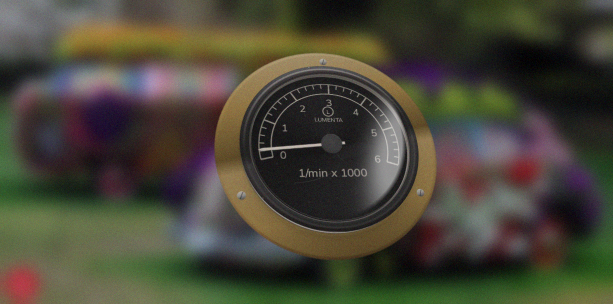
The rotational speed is 200 rpm
